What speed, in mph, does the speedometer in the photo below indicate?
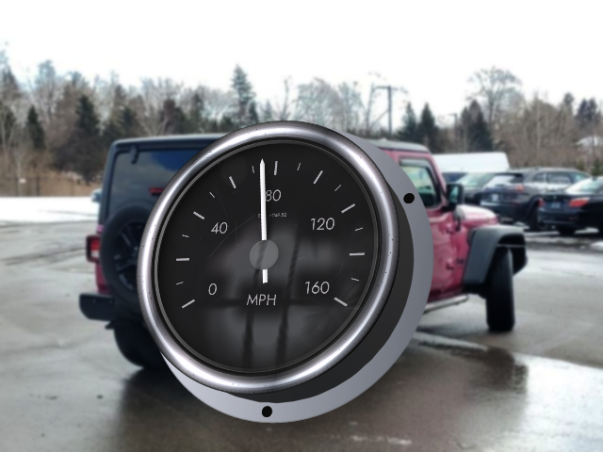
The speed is 75 mph
